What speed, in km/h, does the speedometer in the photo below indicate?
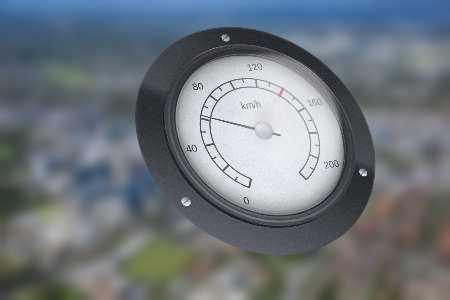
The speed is 60 km/h
